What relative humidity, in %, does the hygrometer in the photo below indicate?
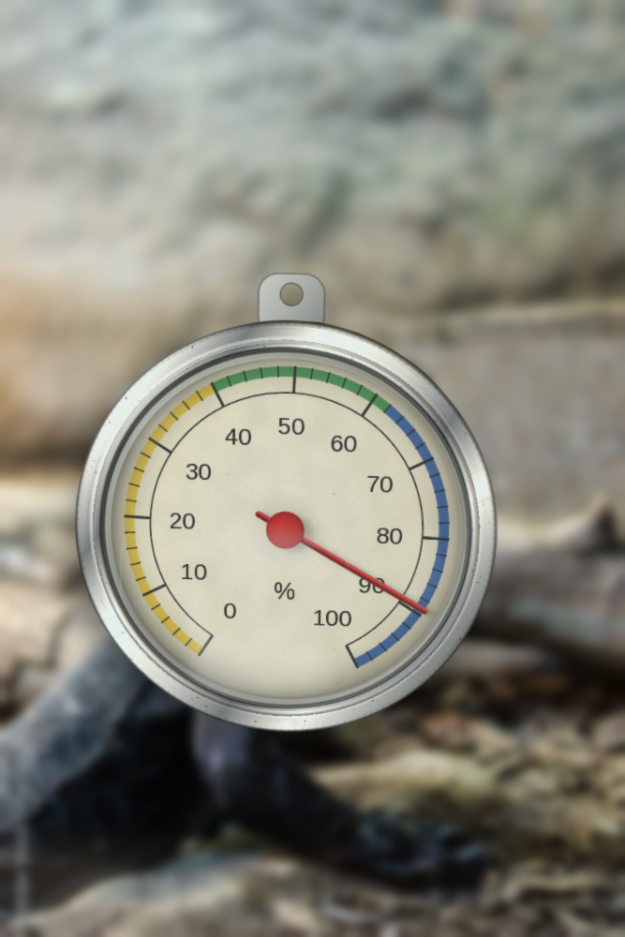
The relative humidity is 89 %
